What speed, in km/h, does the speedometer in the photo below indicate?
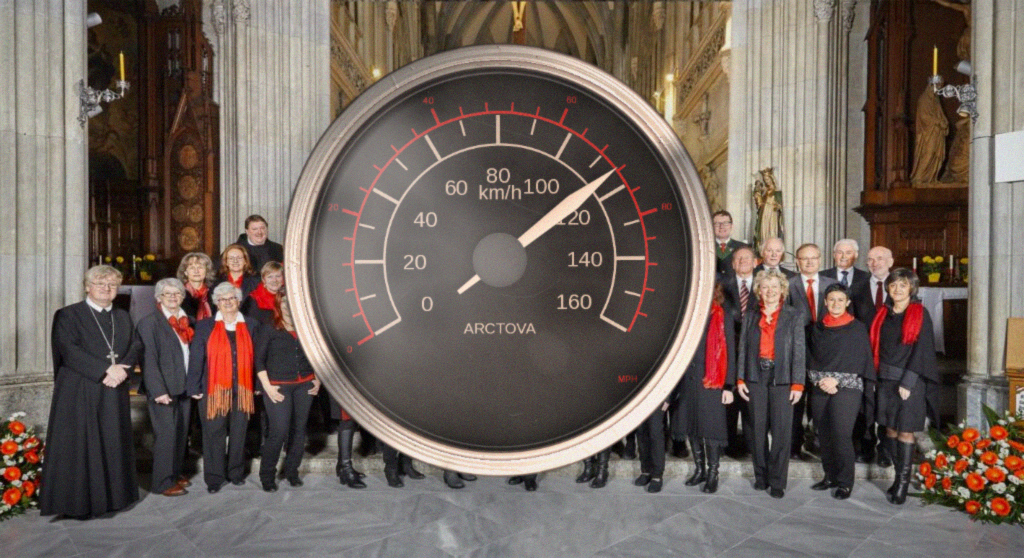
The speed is 115 km/h
